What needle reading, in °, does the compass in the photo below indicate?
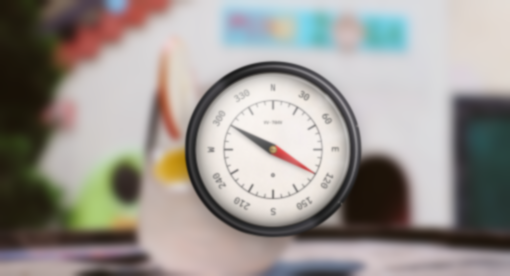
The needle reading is 120 °
